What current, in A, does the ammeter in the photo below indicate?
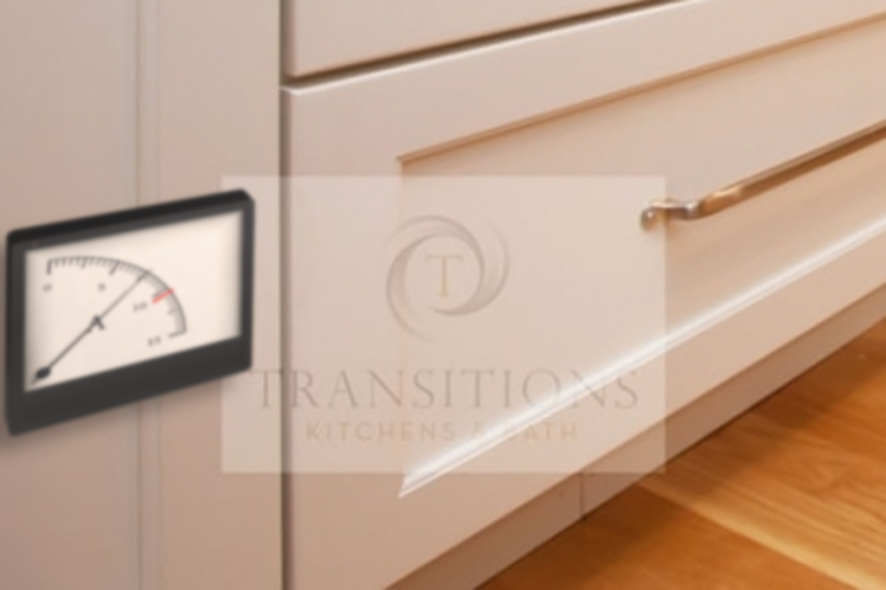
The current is 7.5 A
